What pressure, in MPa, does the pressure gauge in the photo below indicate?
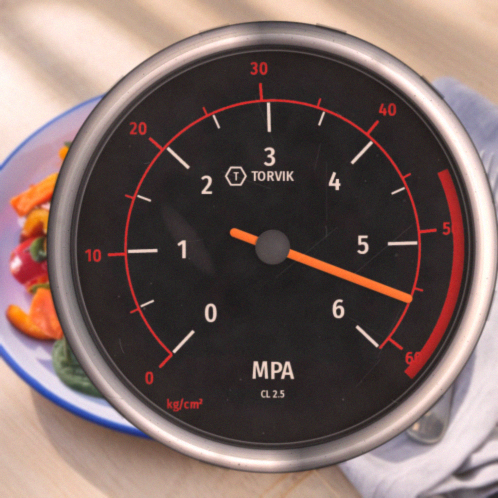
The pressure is 5.5 MPa
